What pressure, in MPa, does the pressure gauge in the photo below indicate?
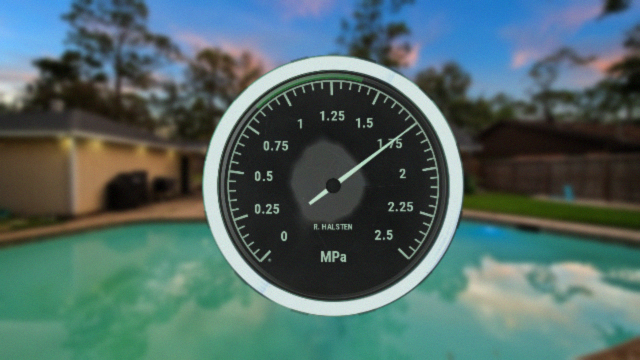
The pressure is 1.75 MPa
